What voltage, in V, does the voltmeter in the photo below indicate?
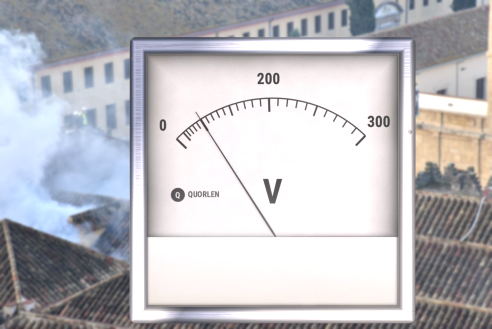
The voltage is 100 V
